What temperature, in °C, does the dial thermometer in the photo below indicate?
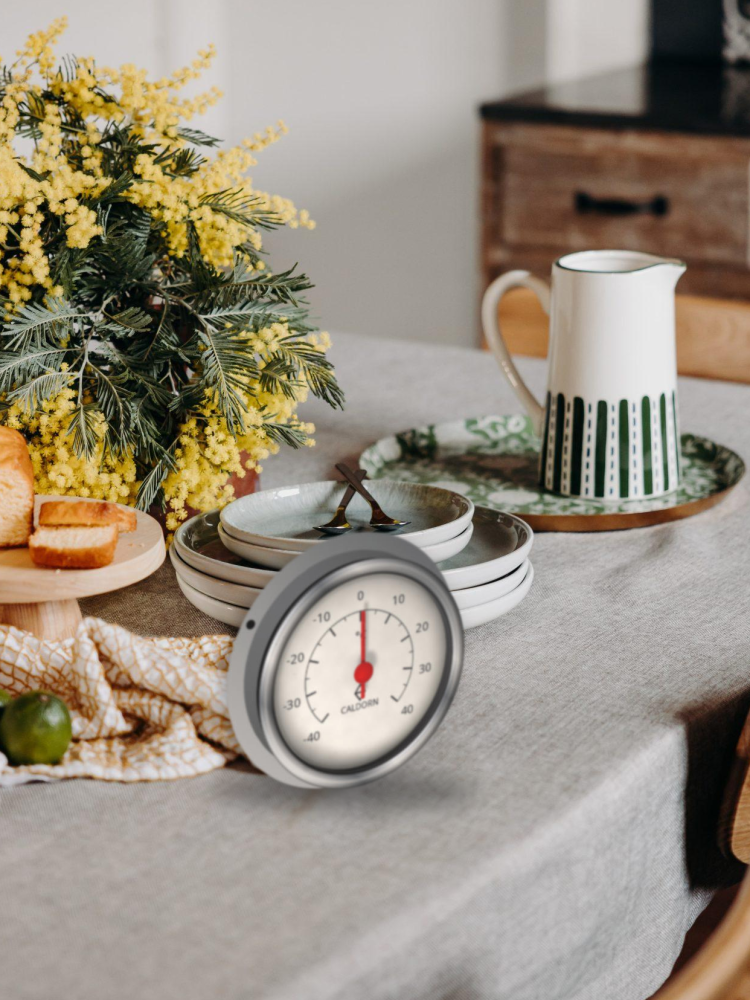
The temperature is 0 °C
